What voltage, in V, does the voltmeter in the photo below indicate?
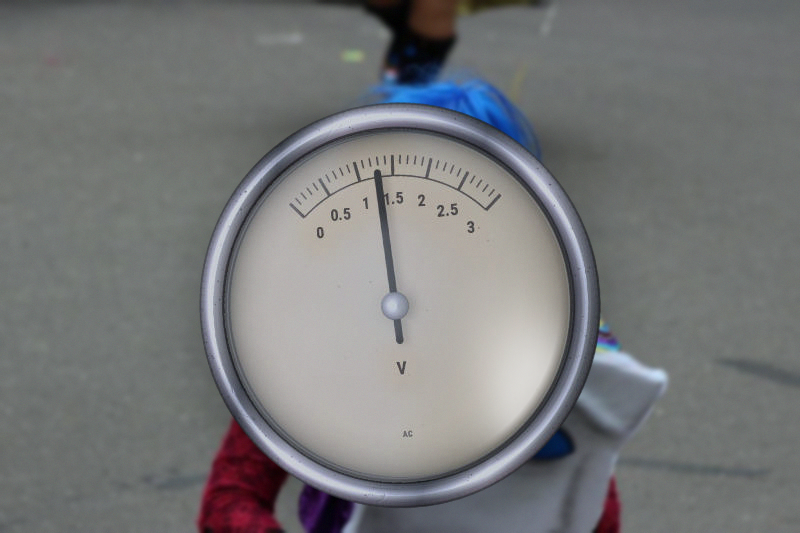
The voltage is 1.3 V
